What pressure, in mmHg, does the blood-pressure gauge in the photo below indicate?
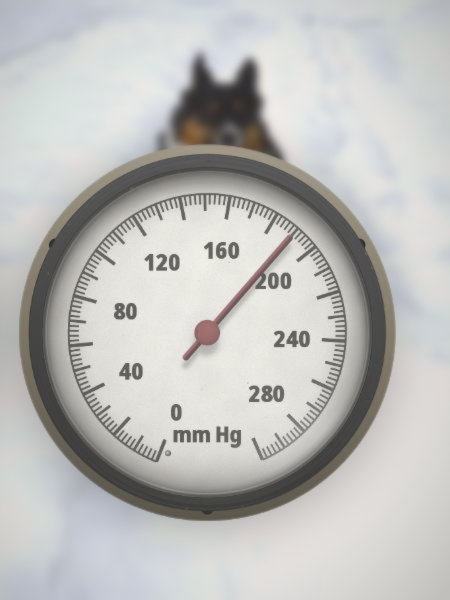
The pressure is 190 mmHg
